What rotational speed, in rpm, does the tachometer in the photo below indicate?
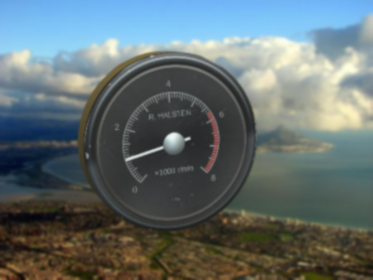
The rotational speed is 1000 rpm
